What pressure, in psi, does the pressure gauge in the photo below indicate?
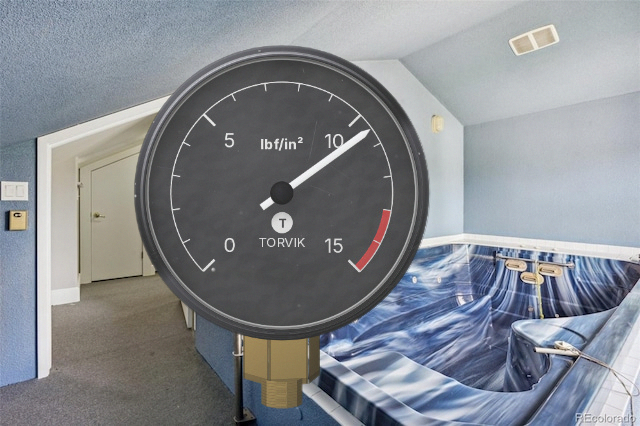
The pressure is 10.5 psi
